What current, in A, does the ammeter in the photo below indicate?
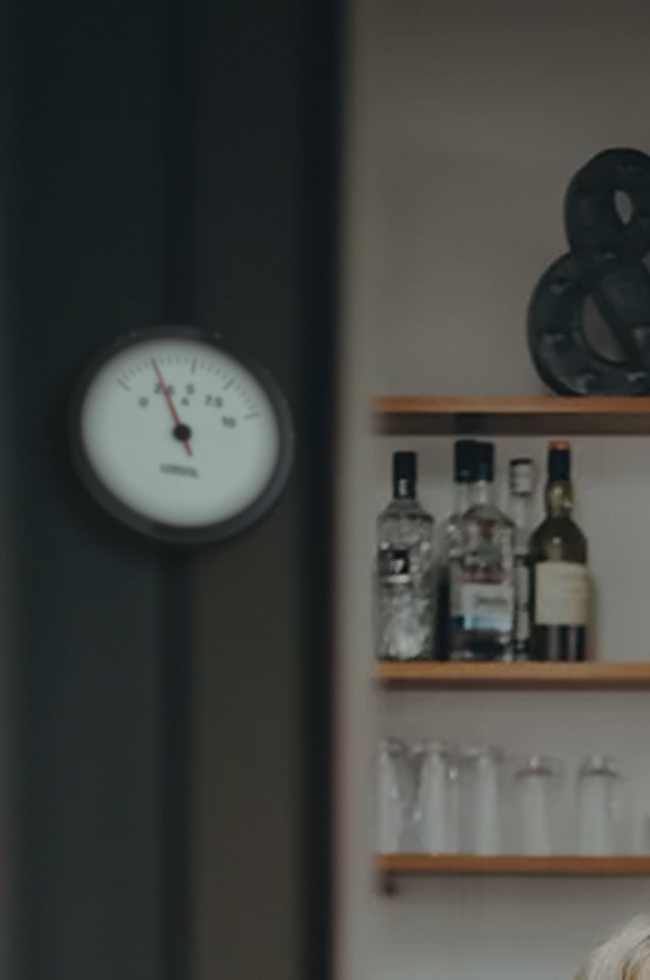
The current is 2.5 A
